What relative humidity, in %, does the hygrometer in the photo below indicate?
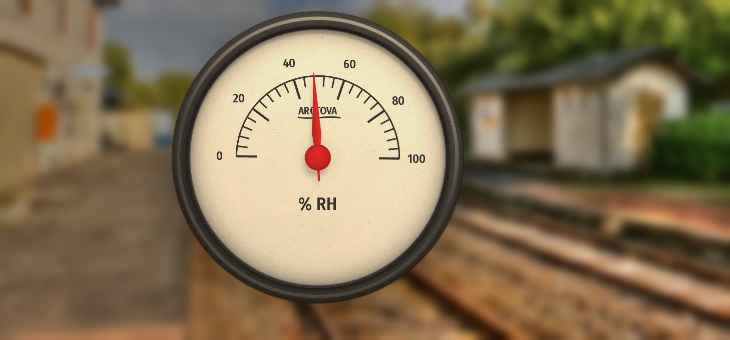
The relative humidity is 48 %
